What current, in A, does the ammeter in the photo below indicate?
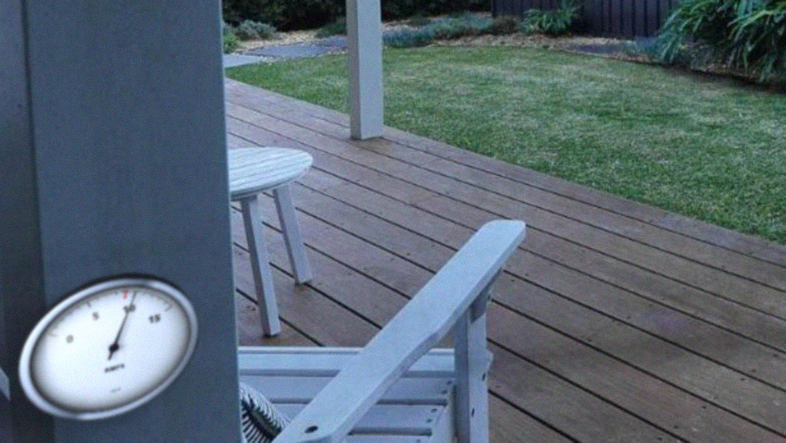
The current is 10 A
